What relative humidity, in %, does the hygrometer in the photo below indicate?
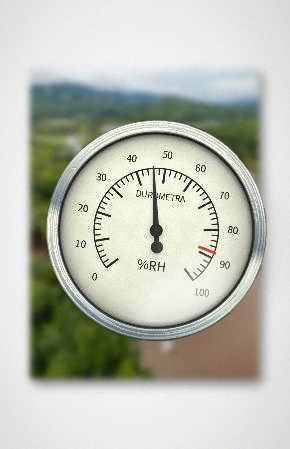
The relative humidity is 46 %
